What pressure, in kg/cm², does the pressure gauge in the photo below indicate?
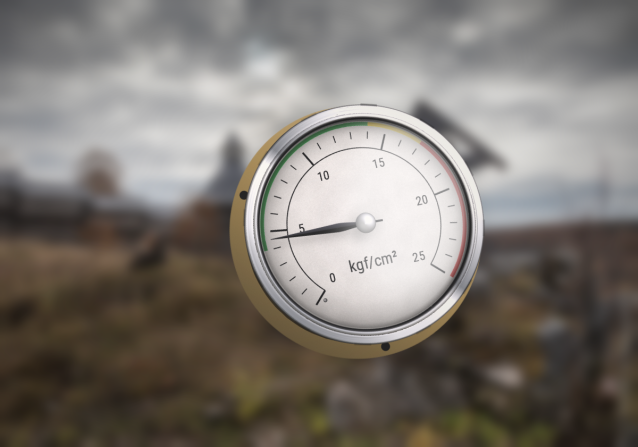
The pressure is 4.5 kg/cm²
